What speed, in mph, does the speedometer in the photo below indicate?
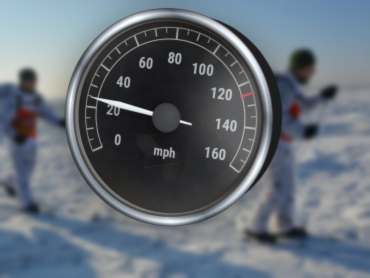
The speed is 25 mph
